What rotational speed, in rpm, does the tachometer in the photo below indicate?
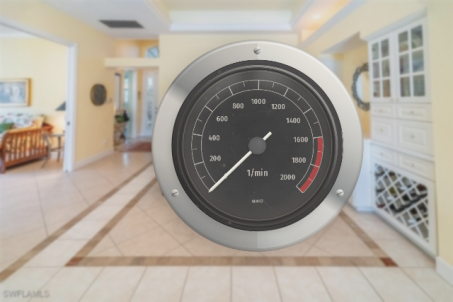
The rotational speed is 0 rpm
